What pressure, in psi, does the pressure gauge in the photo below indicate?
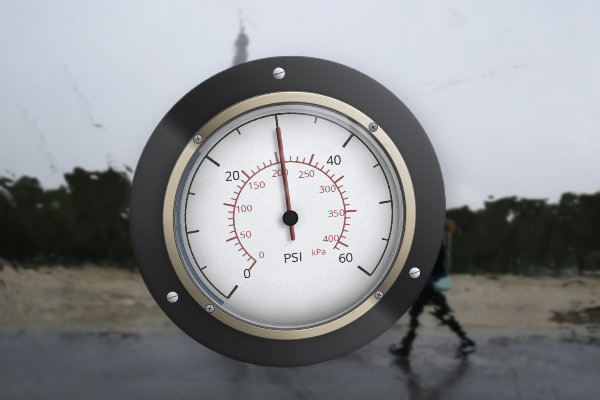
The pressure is 30 psi
